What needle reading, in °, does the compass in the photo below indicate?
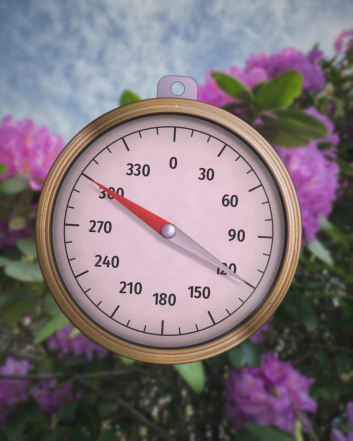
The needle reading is 300 °
